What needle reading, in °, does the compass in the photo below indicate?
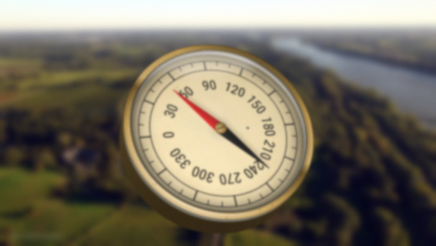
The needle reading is 50 °
